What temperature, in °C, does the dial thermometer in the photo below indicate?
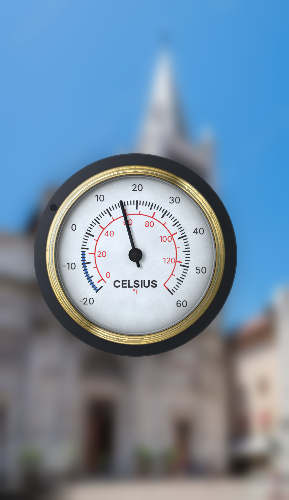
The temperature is 15 °C
